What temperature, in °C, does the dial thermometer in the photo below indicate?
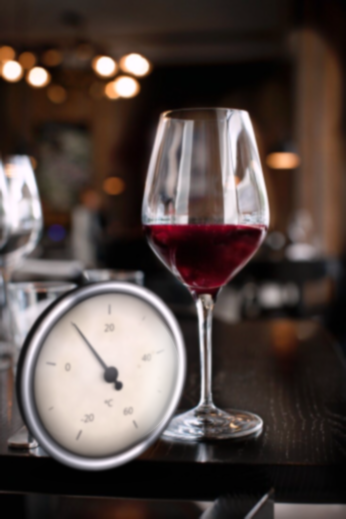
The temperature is 10 °C
